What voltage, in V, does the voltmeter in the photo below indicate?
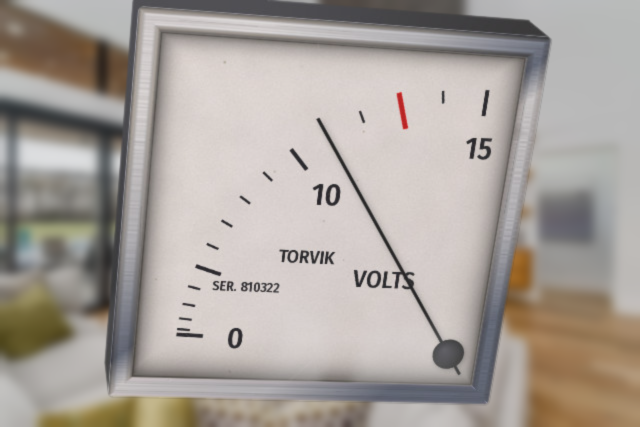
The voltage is 11 V
